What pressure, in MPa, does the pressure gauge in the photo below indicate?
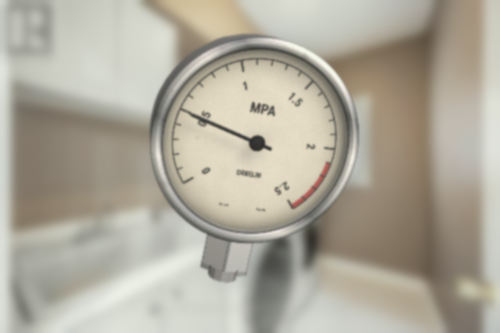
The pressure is 0.5 MPa
